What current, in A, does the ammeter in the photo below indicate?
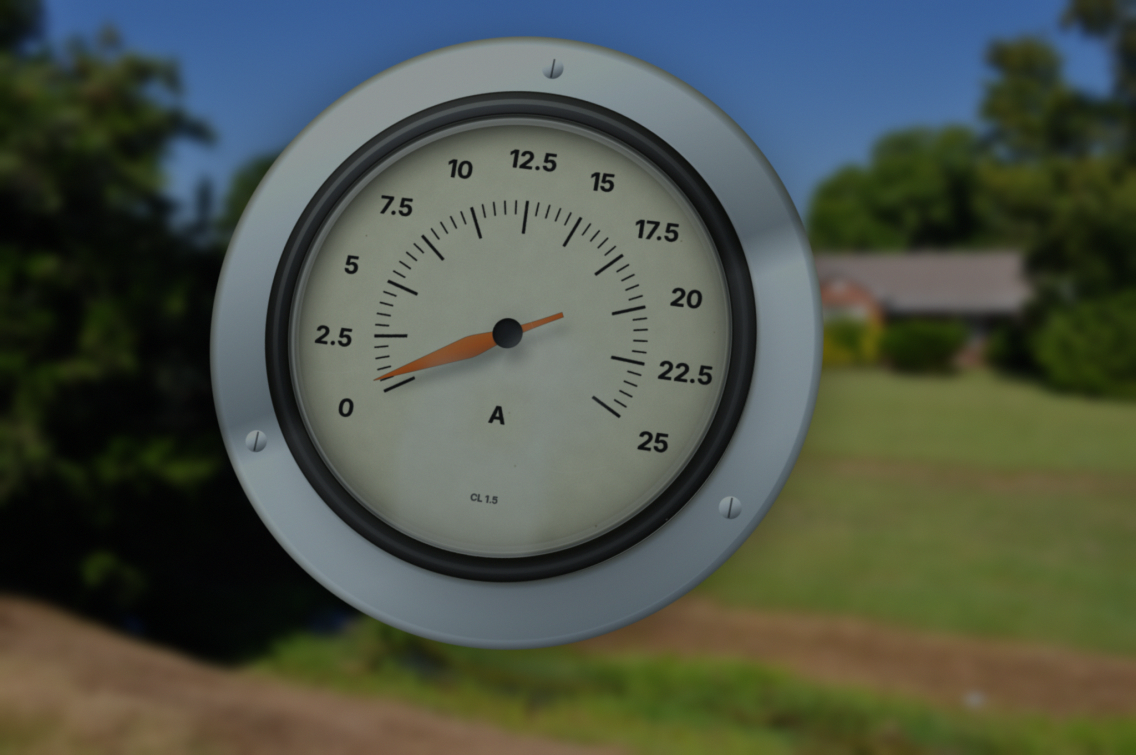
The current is 0.5 A
